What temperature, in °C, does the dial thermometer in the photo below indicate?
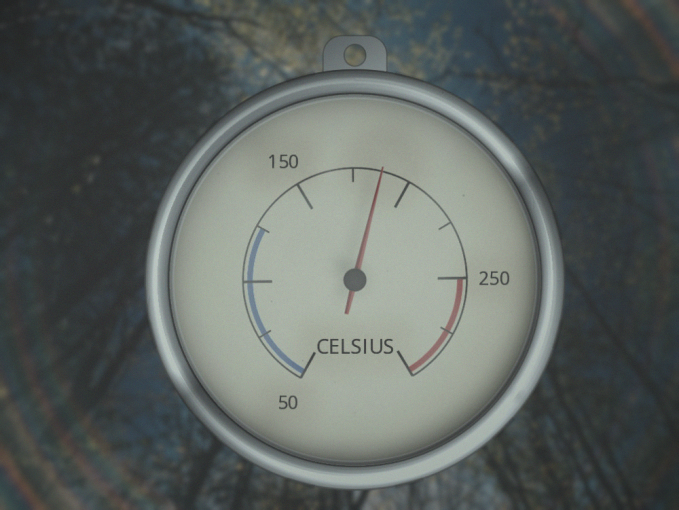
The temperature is 187.5 °C
